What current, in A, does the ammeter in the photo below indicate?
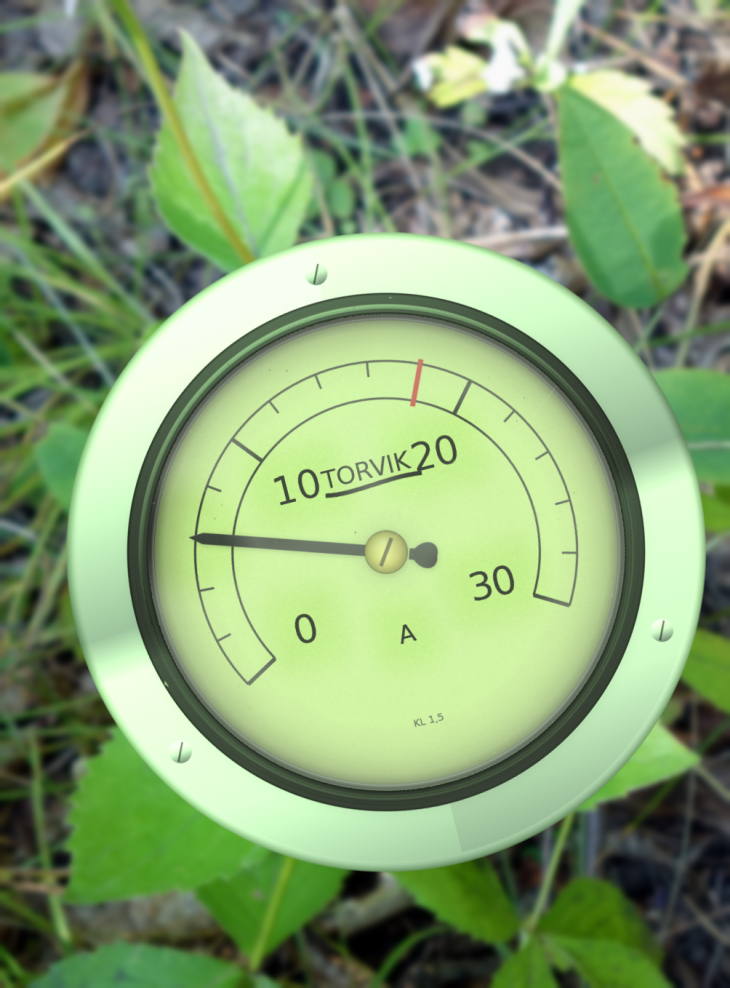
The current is 6 A
